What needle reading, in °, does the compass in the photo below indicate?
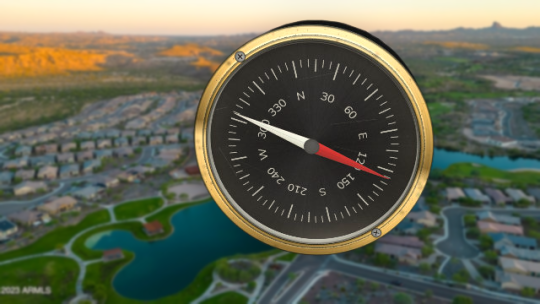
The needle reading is 125 °
